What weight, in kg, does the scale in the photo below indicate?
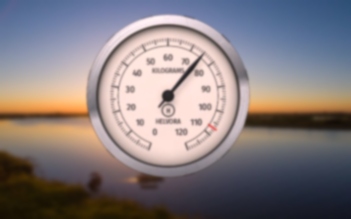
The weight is 75 kg
